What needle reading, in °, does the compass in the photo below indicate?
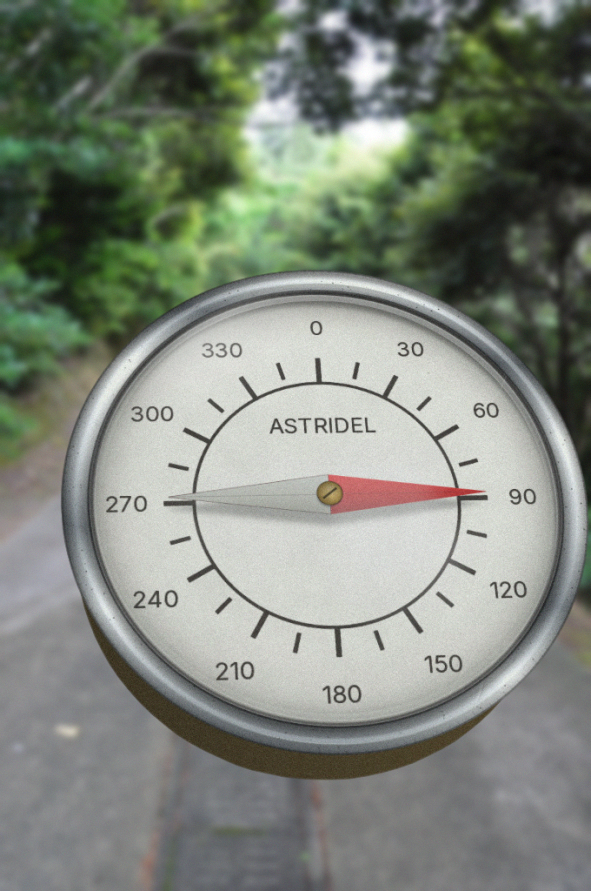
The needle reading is 90 °
